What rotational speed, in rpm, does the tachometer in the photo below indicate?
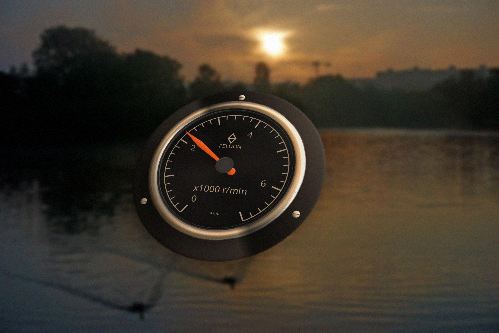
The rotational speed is 2200 rpm
